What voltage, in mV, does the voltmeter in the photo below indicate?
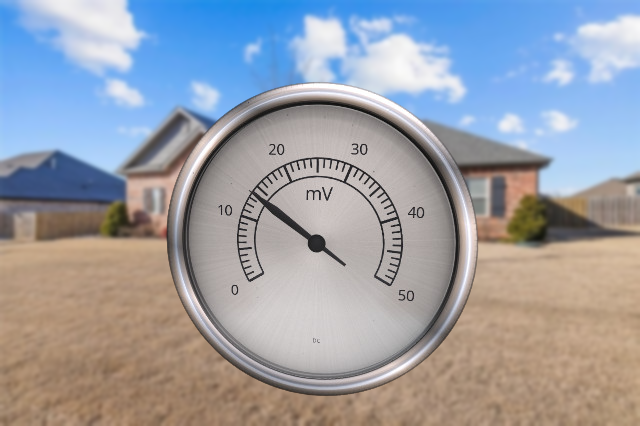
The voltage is 14 mV
